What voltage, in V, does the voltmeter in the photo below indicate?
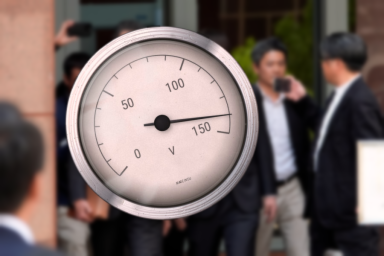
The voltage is 140 V
